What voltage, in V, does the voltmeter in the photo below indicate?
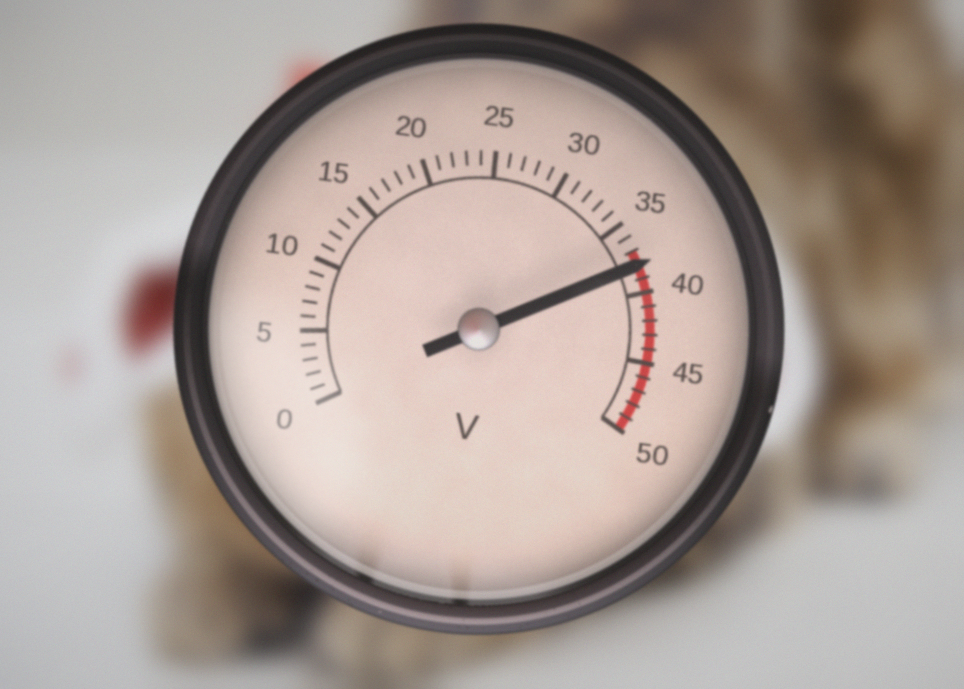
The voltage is 38 V
